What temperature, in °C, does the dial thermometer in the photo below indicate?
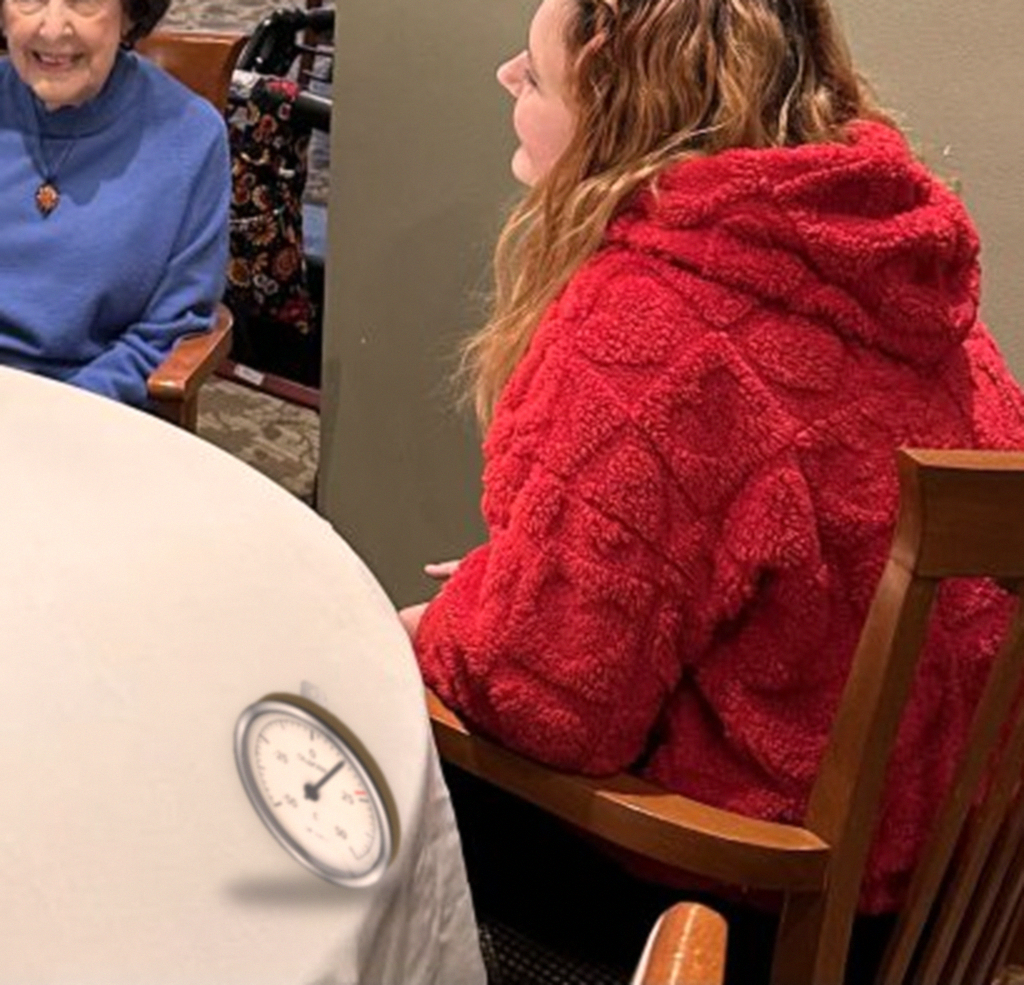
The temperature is 12.5 °C
